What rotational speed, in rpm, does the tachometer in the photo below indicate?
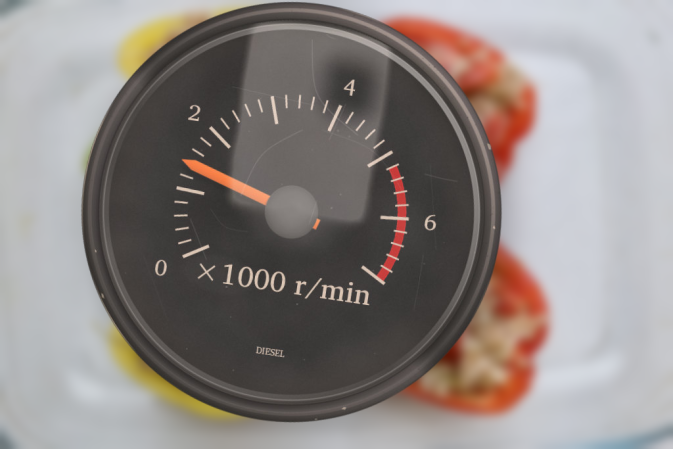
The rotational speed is 1400 rpm
